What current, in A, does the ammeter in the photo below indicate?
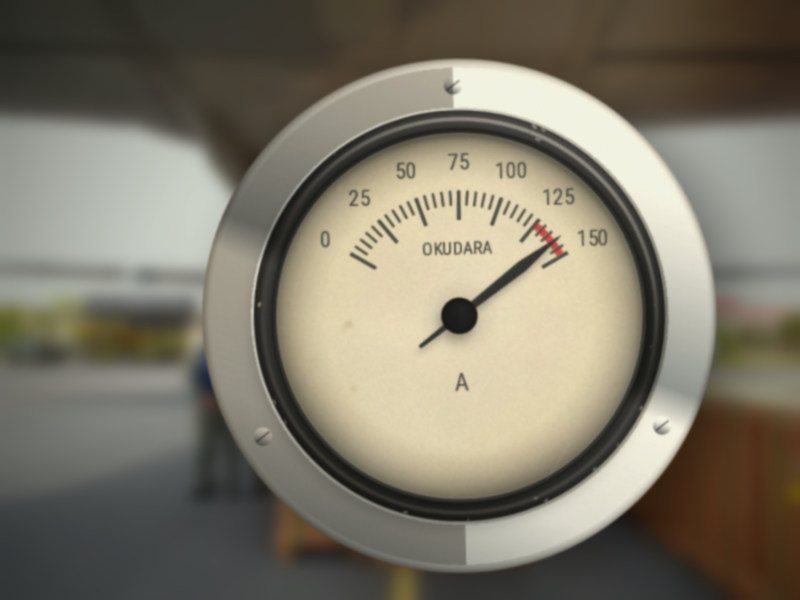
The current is 140 A
